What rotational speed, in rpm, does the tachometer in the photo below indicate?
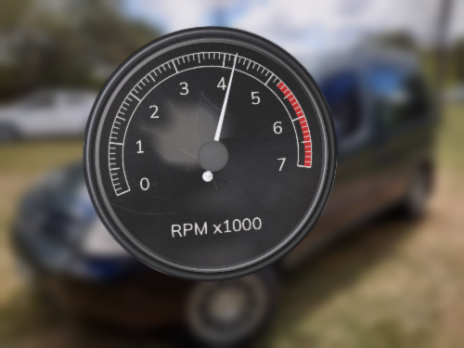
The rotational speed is 4200 rpm
